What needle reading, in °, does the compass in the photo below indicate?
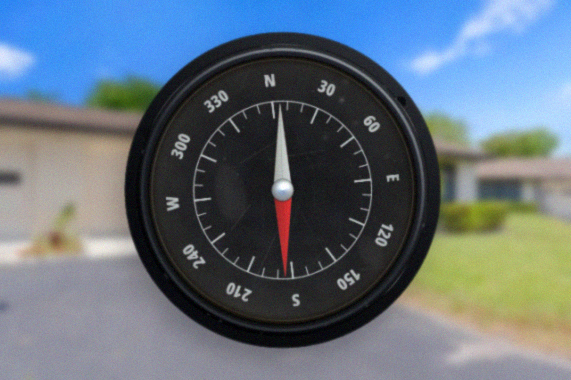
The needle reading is 185 °
